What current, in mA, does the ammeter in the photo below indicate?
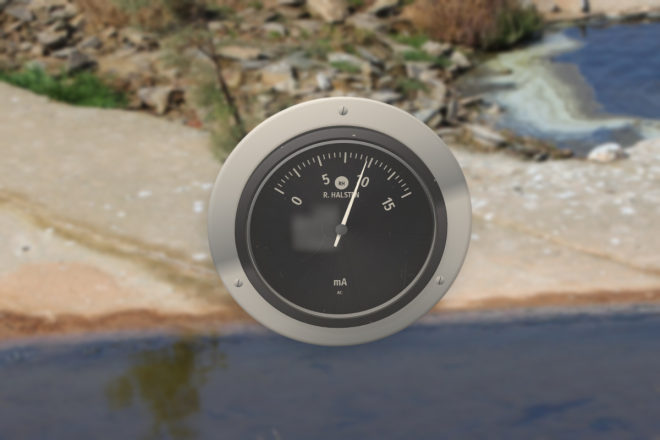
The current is 9.5 mA
